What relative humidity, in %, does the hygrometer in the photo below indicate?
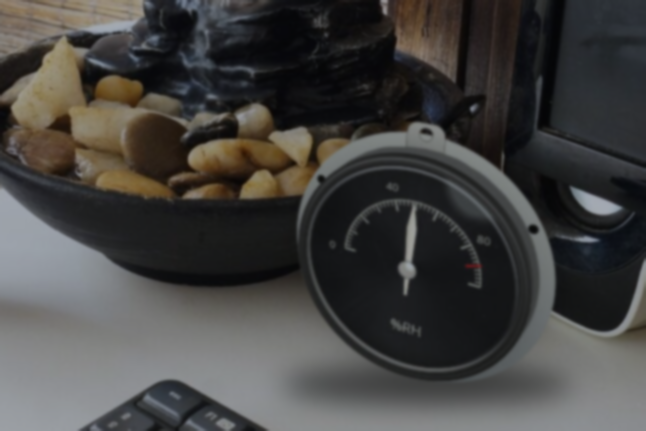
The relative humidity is 50 %
